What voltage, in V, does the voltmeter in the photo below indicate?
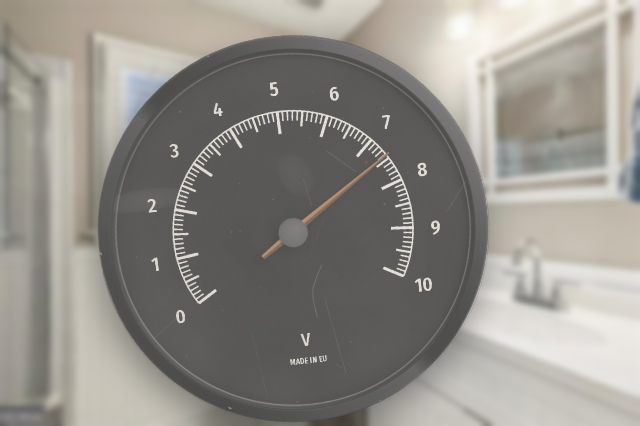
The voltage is 7.4 V
